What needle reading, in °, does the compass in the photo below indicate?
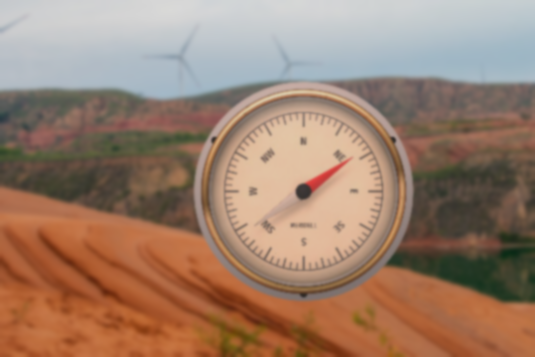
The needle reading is 55 °
